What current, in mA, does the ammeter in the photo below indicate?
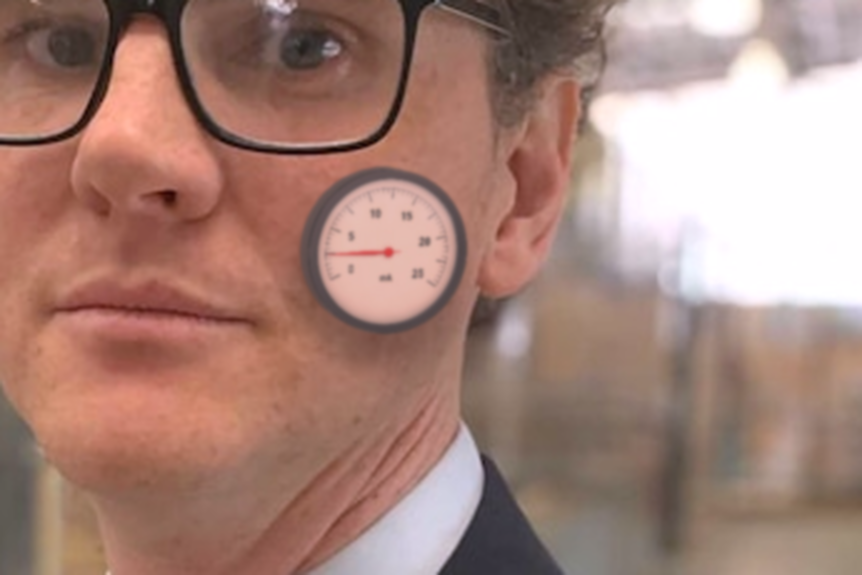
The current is 2.5 mA
